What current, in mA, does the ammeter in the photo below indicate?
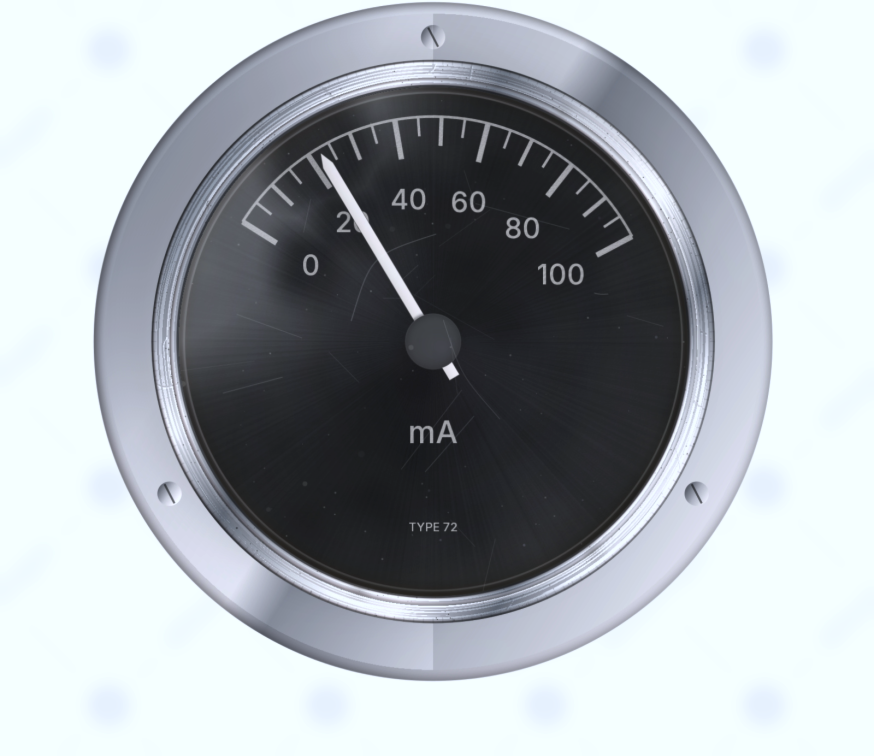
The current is 22.5 mA
